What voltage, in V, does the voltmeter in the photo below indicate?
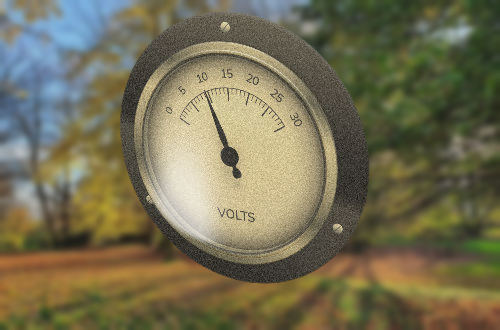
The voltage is 10 V
